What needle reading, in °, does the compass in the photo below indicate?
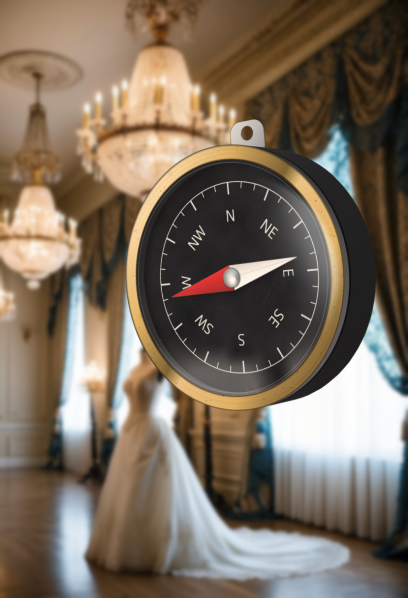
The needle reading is 260 °
